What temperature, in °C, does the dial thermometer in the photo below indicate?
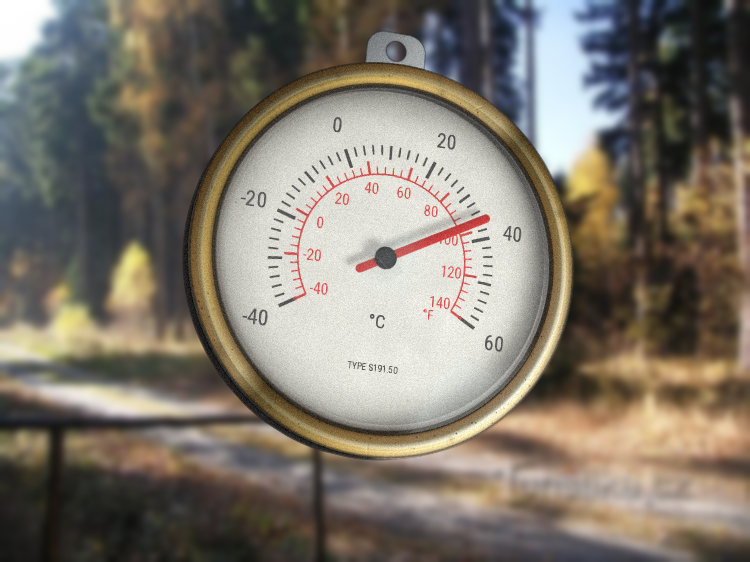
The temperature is 36 °C
